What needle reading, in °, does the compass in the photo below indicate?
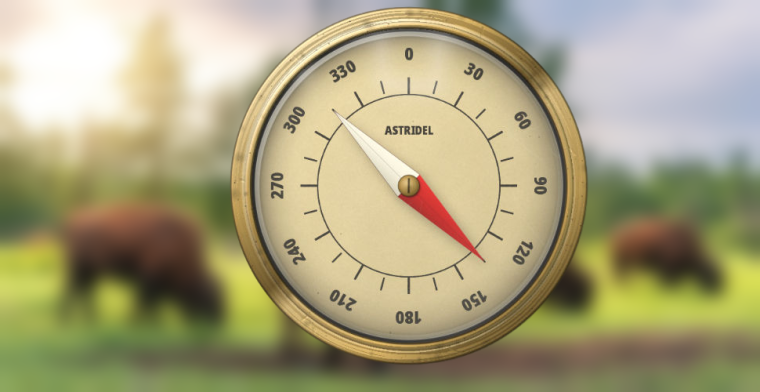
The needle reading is 135 °
